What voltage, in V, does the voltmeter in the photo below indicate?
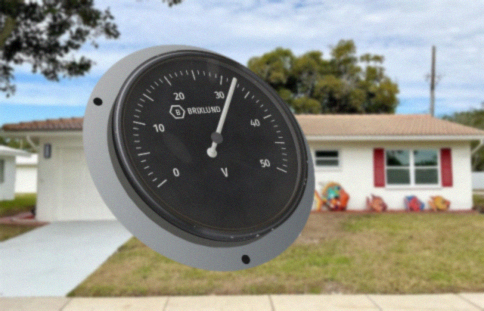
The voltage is 32 V
